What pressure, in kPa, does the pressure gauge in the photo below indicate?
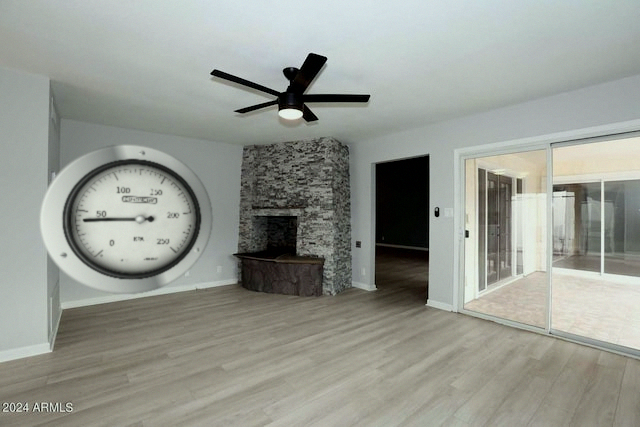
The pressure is 40 kPa
